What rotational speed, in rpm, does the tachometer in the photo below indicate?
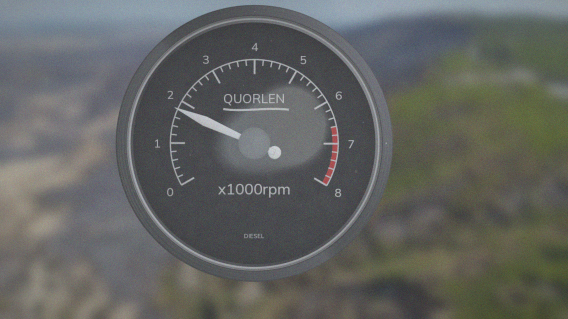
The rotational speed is 1800 rpm
